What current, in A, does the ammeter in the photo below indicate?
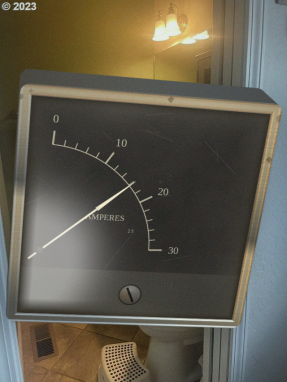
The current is 16 A
